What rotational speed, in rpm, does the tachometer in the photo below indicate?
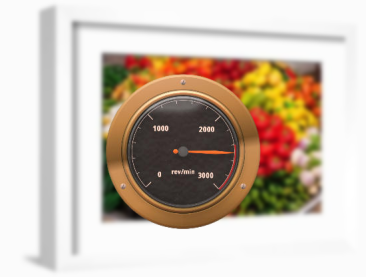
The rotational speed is 2500 rpm
